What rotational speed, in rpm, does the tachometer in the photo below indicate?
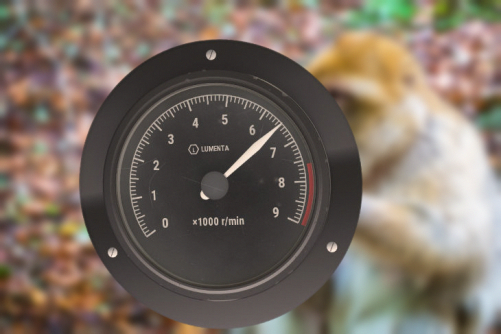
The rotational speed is 6500 rpm
